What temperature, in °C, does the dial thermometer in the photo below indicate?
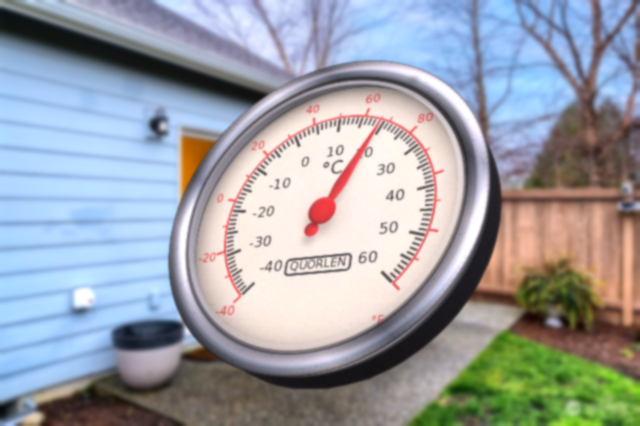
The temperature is 20 °C
